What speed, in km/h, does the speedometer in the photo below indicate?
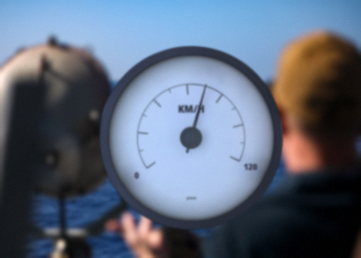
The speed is 70 km/h
